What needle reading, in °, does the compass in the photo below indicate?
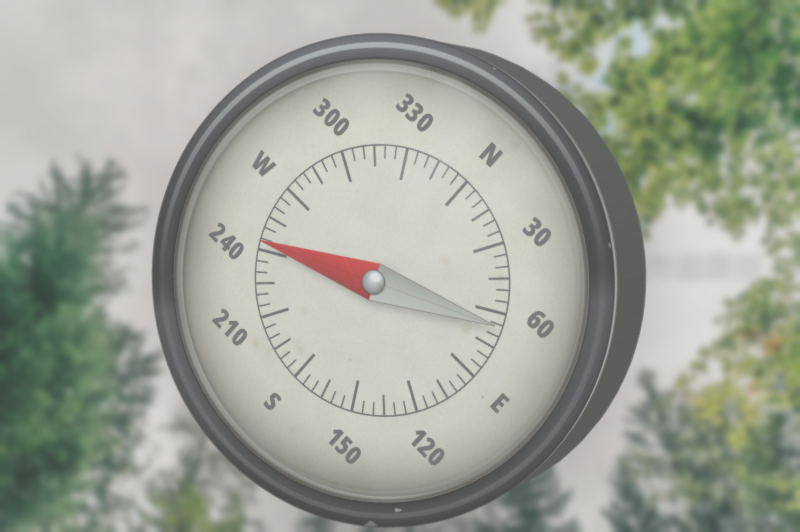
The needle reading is 245 °
